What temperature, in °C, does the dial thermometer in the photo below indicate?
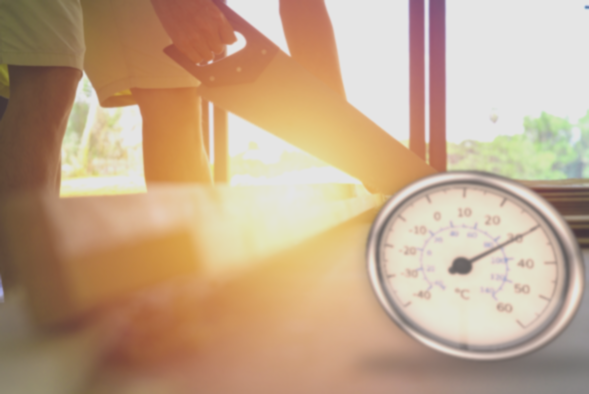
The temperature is 30 °C
